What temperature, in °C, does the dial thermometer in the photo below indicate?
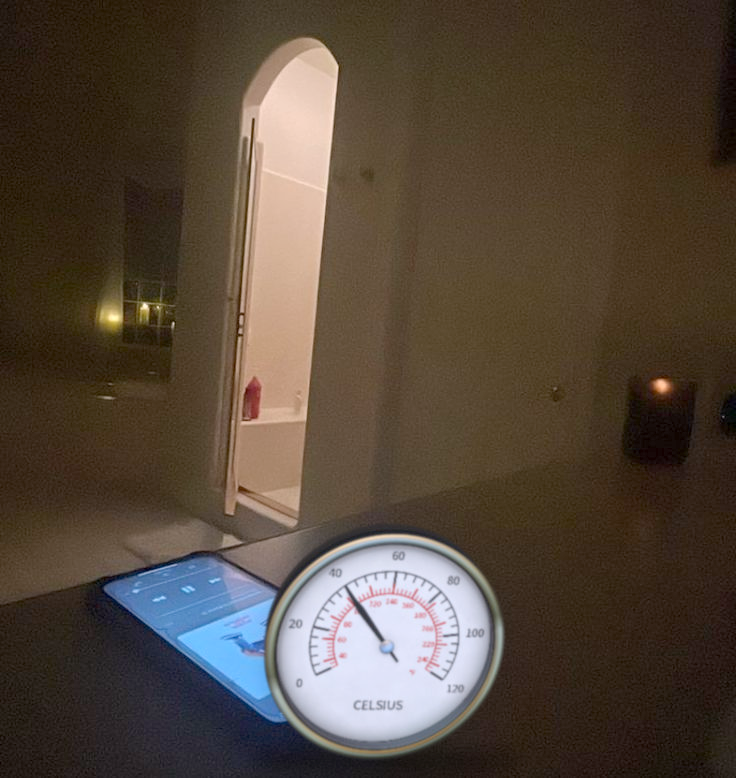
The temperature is 40 °C
